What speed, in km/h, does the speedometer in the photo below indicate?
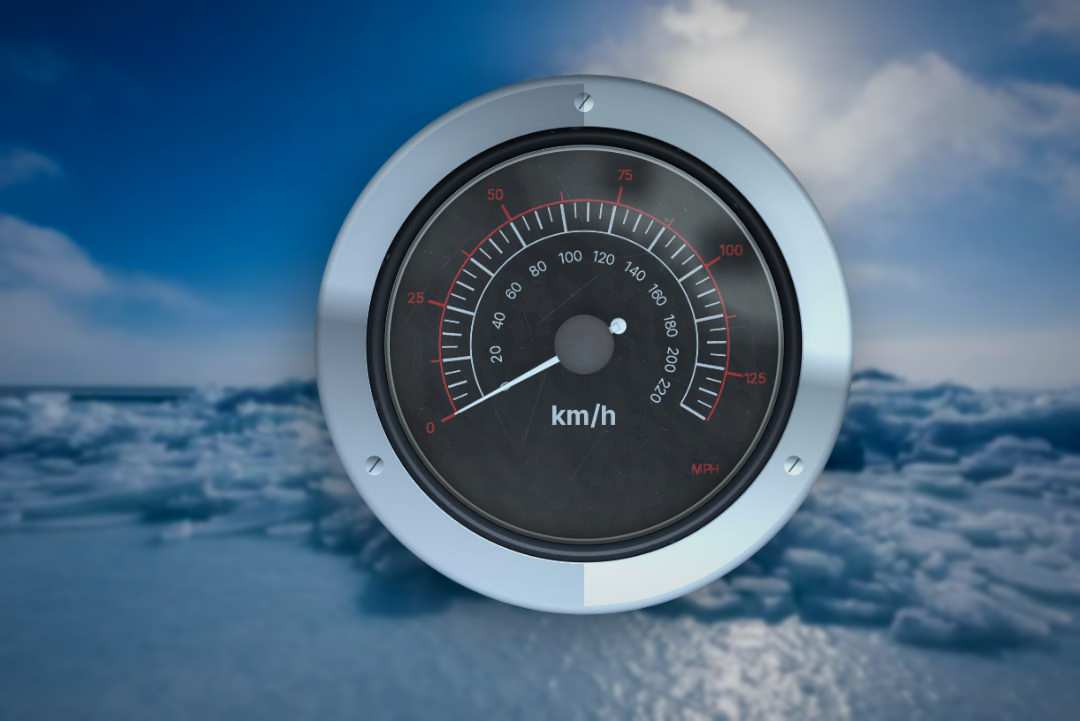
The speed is 0 km/h
